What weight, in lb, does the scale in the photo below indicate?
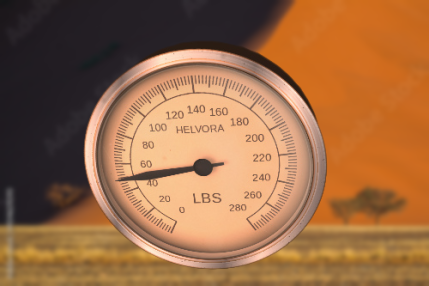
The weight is 50 lb
